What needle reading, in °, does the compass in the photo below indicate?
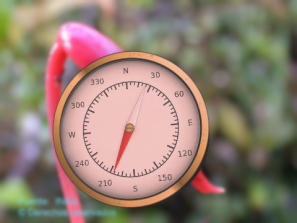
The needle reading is 205 °
